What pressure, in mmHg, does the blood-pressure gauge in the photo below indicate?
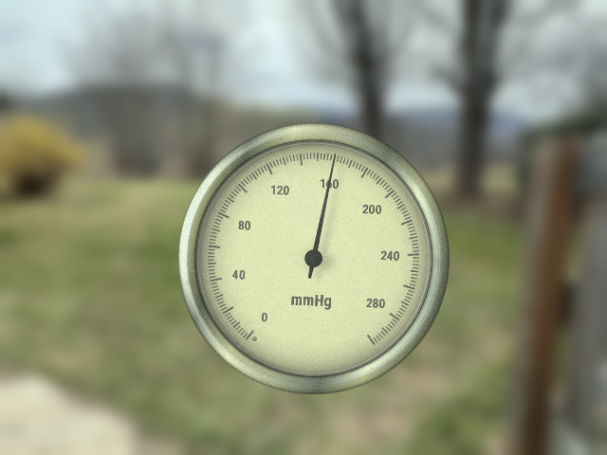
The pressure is 160 mmHg
